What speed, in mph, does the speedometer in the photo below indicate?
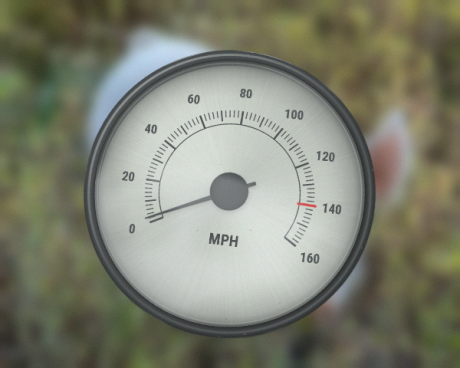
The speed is 2 mph
